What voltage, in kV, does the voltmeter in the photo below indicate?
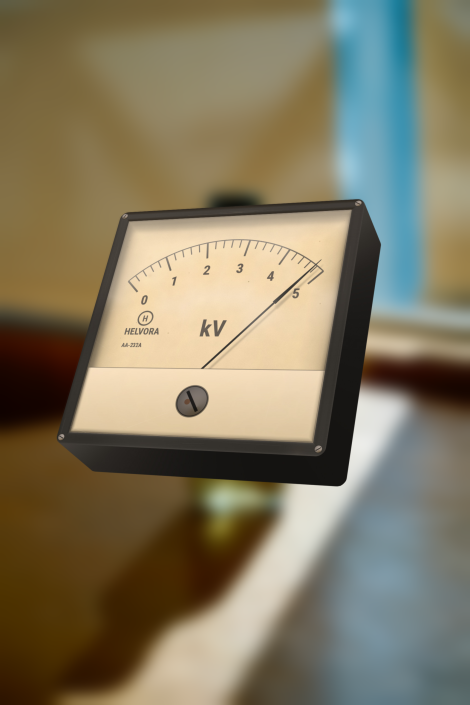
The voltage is 4.8 kV
